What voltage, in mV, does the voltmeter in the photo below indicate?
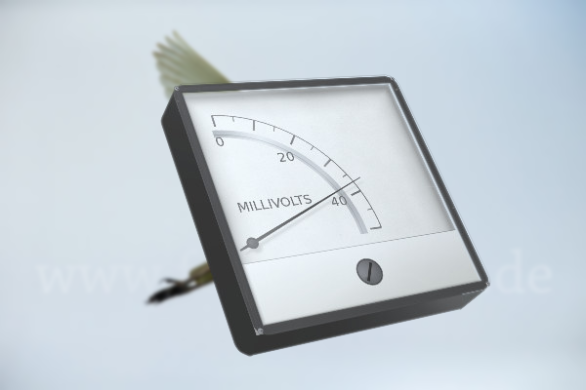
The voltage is 37.5 mV
